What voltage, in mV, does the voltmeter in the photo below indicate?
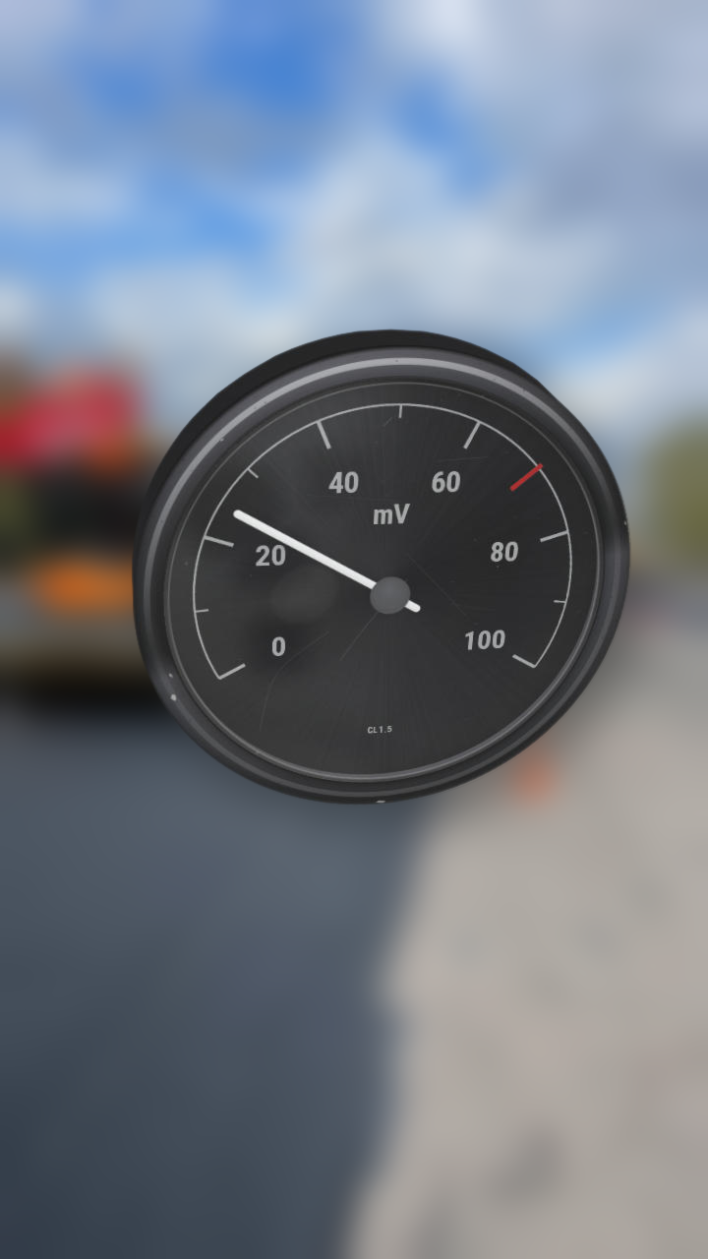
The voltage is 25 mV
